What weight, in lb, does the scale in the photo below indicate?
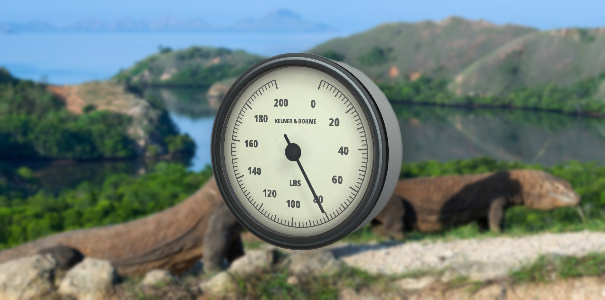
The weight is 80 lb
